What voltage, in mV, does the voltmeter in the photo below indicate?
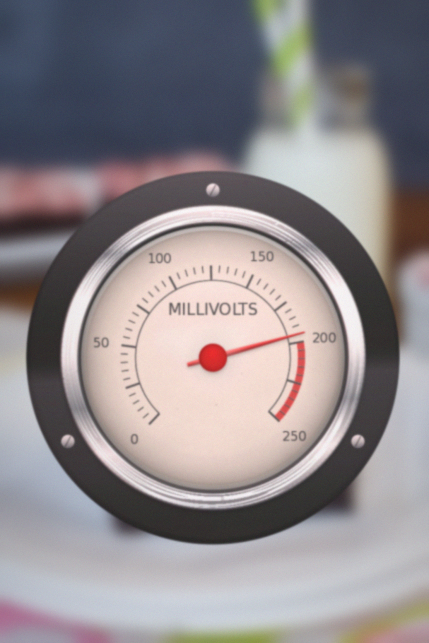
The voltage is 195 mV
